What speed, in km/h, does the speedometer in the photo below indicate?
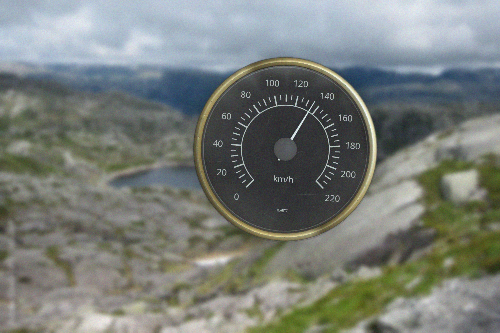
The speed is 135 km/h
